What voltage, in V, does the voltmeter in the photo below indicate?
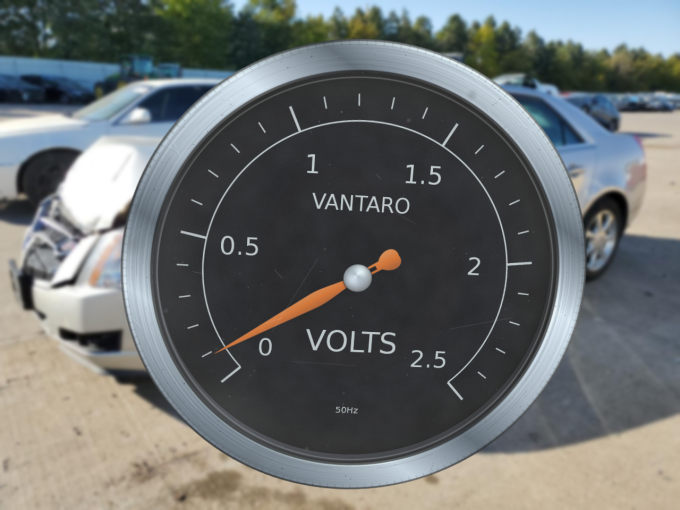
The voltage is 0.1 V
